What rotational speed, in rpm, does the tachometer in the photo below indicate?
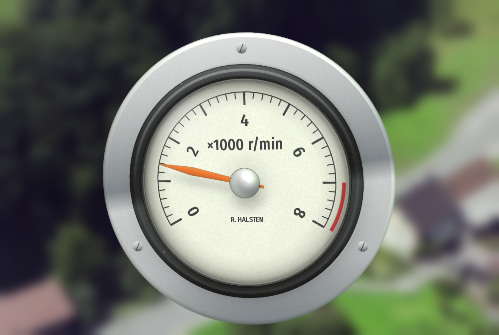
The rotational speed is 1400 rpm
